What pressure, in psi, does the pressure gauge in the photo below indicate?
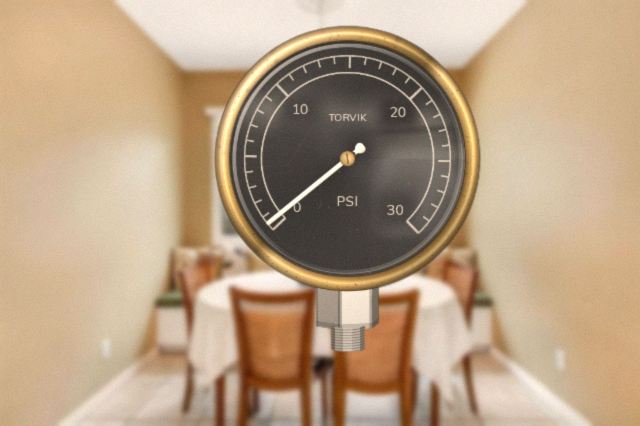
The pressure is 0.5 psi
